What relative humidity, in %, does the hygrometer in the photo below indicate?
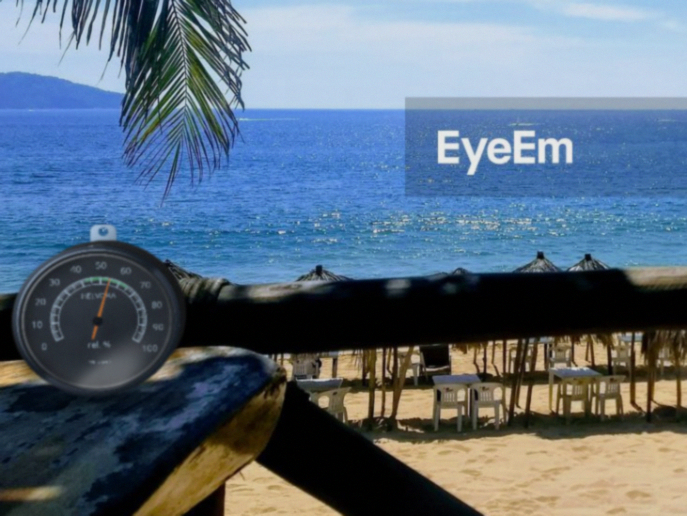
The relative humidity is 55 %
